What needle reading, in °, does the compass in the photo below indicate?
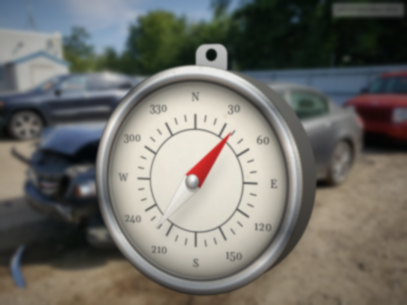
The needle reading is 40 °
